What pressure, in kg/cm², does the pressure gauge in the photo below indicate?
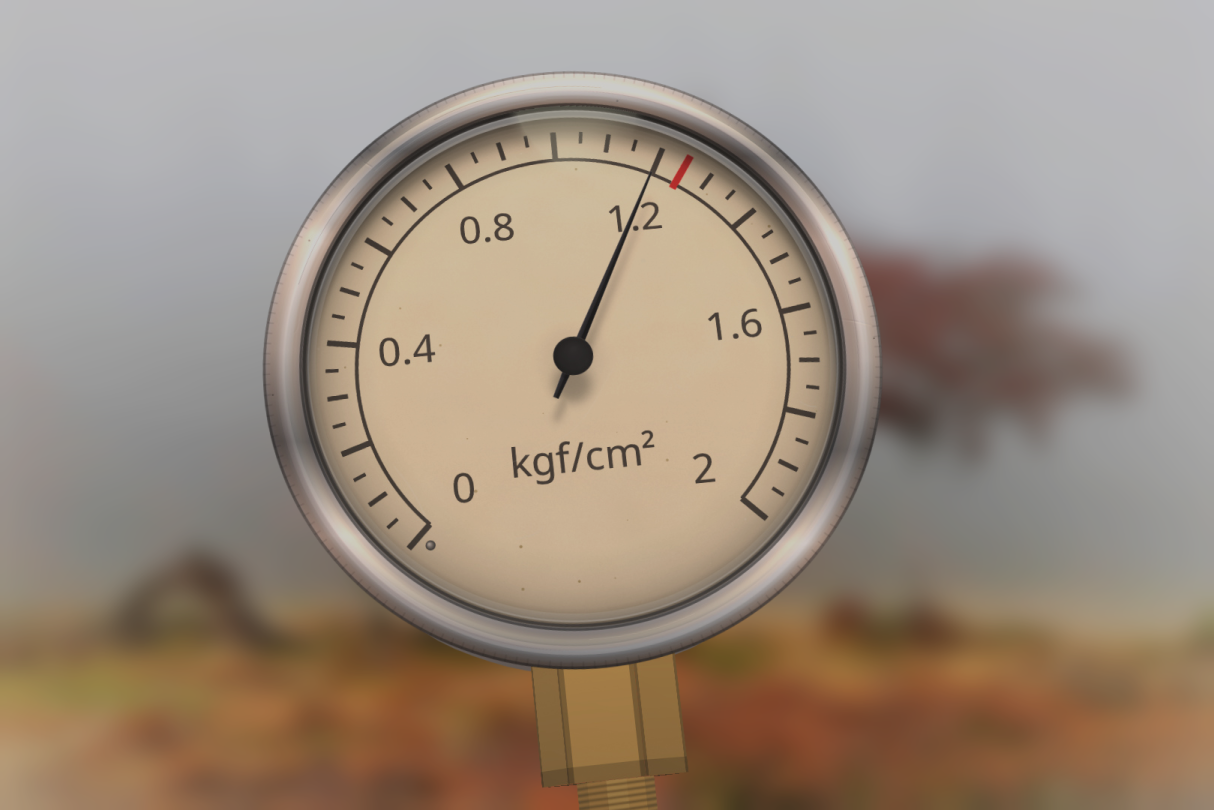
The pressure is 1.2 kg/cm²
